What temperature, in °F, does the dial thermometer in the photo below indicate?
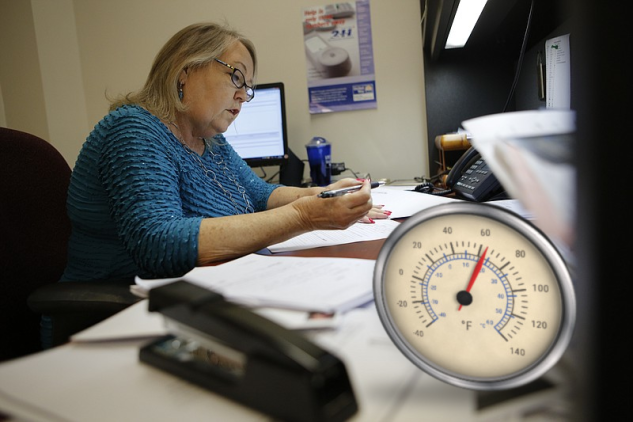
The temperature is 64 °F
